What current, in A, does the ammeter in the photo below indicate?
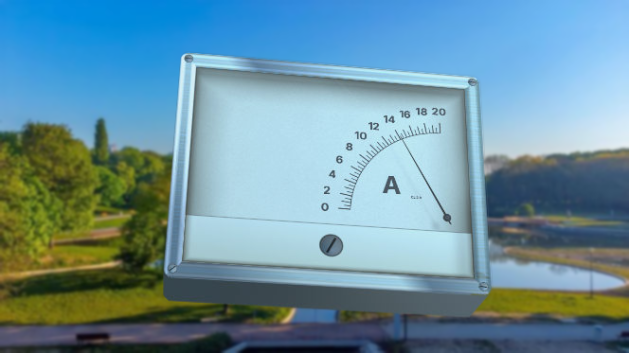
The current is 14 A
